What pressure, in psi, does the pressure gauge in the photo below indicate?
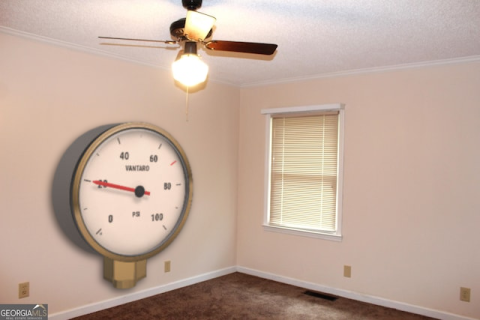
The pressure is 20 psi
